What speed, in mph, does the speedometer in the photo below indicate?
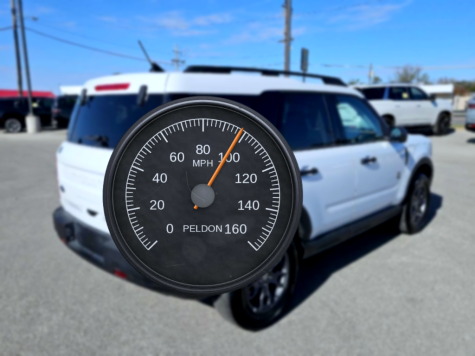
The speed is 98 mph
